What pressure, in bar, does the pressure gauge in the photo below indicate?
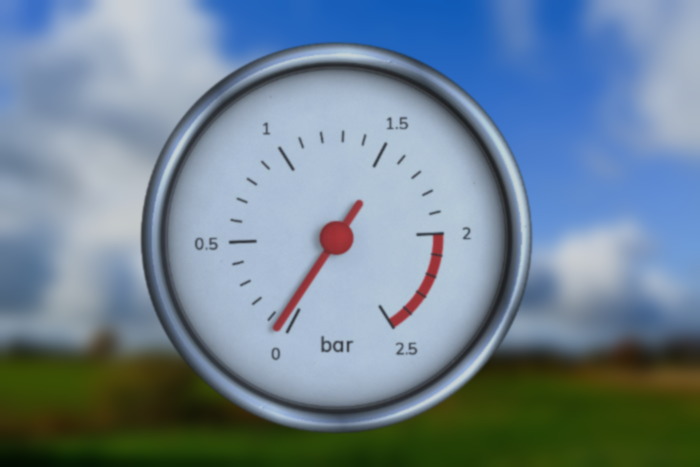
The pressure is 0.05 bar
